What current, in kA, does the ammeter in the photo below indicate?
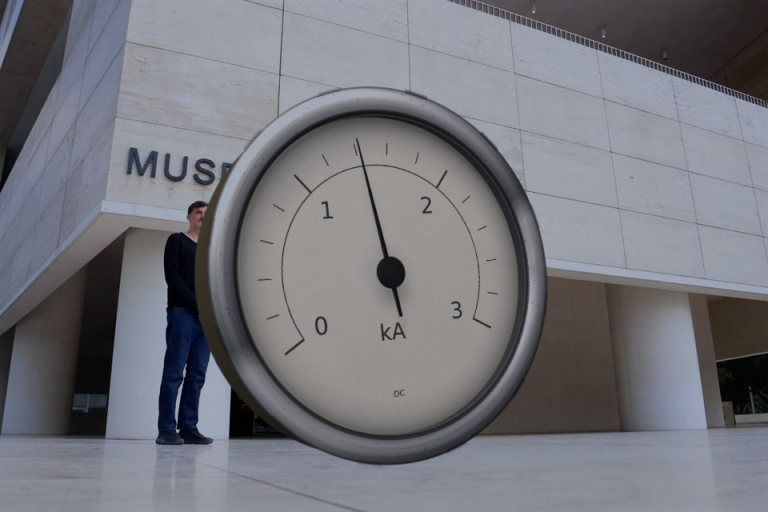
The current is 1.4 kA
